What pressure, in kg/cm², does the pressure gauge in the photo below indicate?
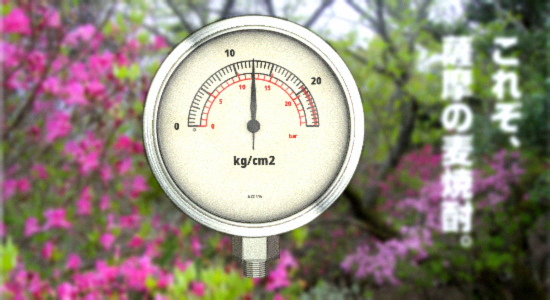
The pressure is 12.5 kg/cm²
